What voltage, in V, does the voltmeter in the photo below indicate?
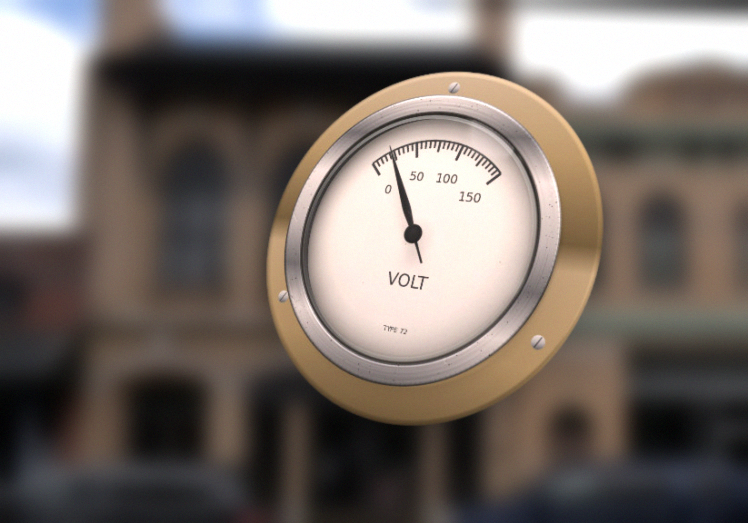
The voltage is 25 V
